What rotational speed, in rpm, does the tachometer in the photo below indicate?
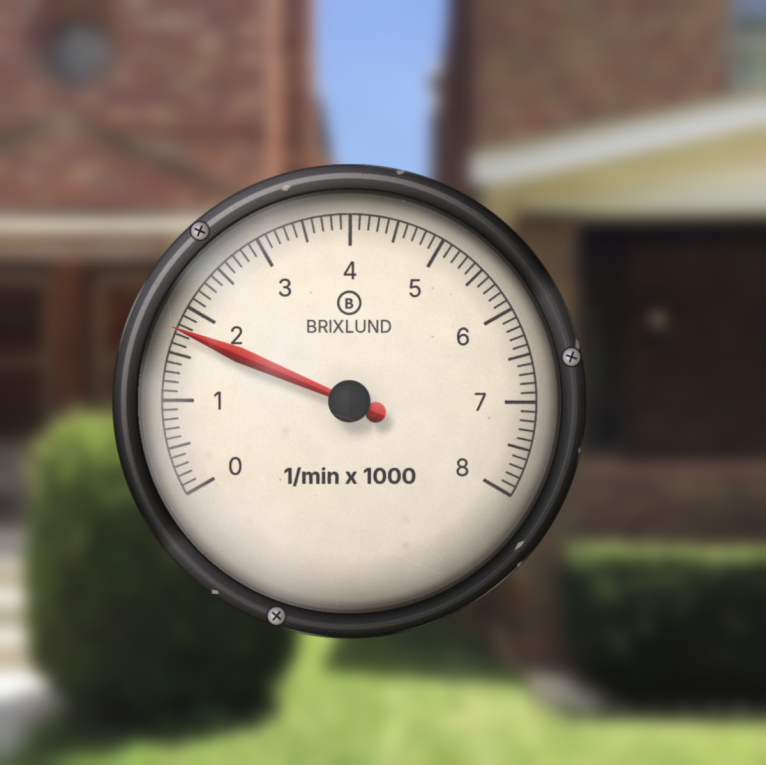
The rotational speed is 1750 rpm
